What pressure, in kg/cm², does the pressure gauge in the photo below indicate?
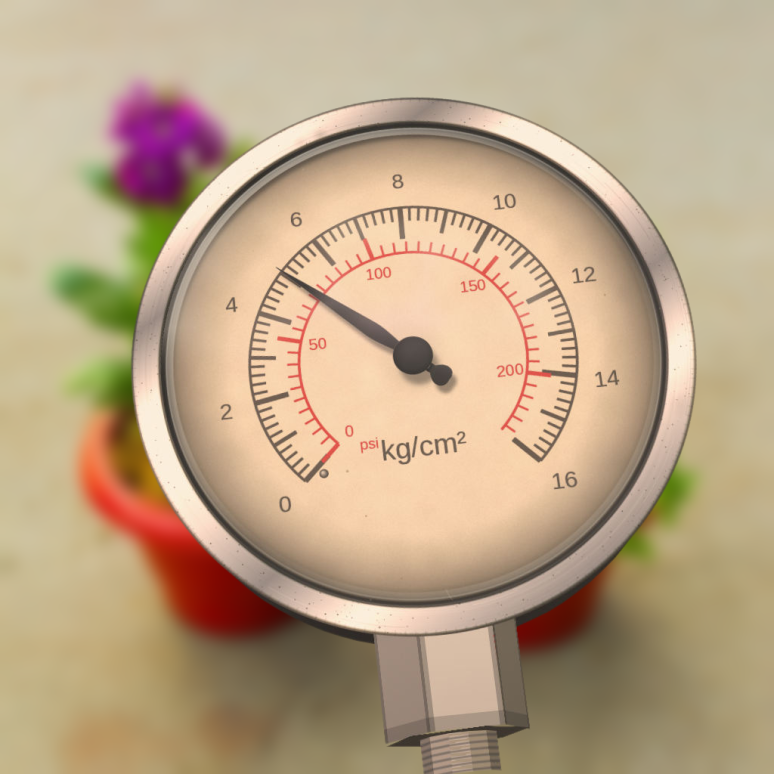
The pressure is 5 kg/cm²
